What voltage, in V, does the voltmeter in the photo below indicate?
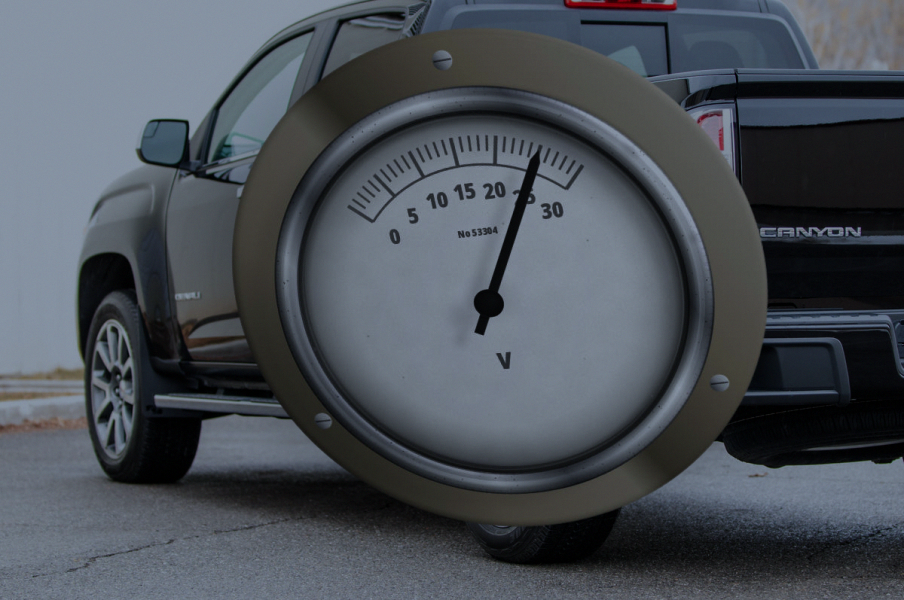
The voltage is 25 V
